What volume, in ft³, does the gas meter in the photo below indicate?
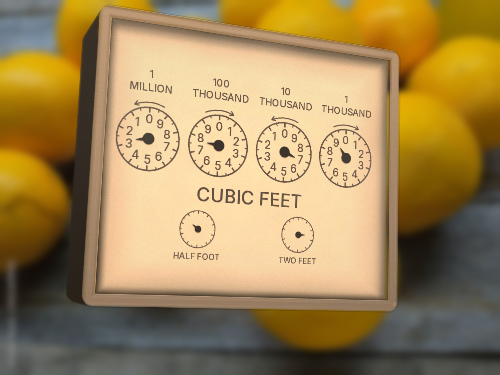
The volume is 276900 ft³
